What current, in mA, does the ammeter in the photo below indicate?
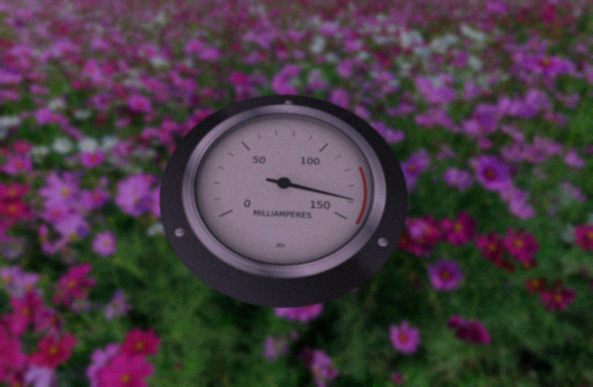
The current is 140 mA
